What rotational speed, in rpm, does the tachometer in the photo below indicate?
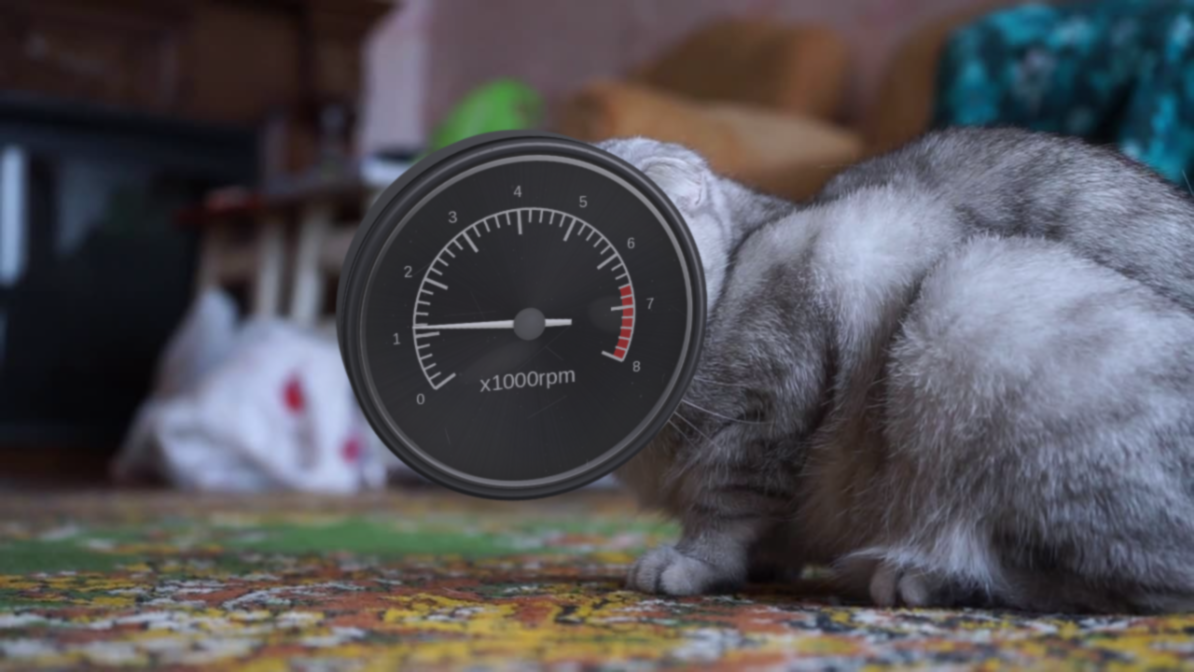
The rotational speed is 1200 rpm
